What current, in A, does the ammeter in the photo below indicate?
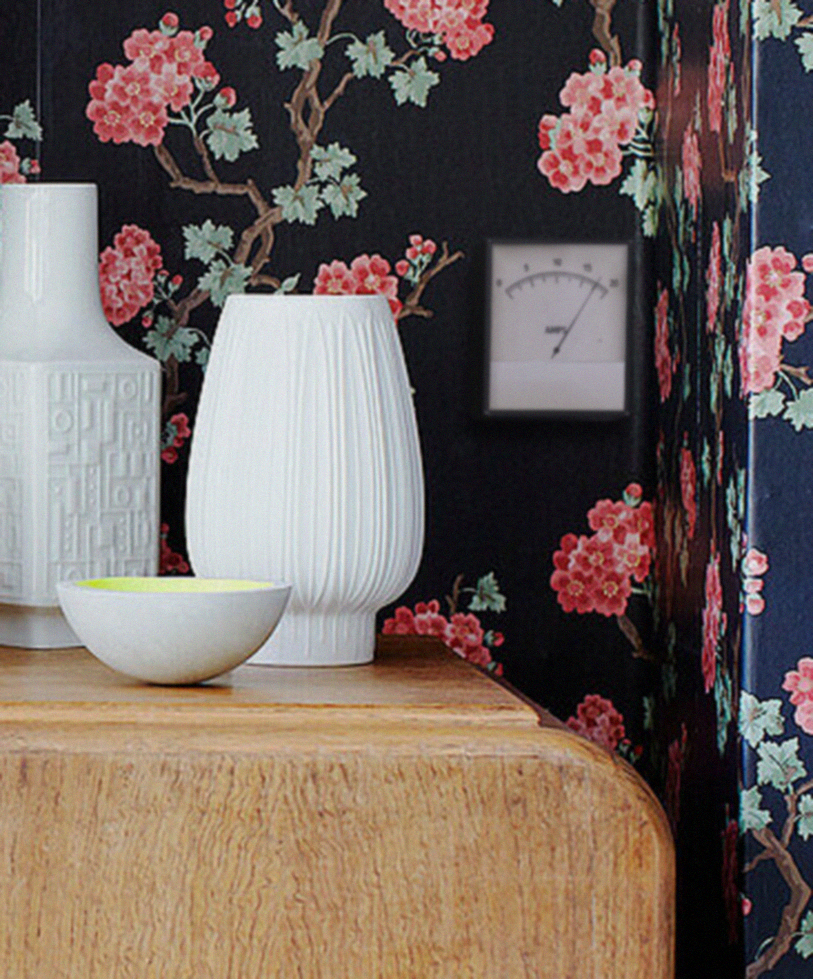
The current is 17.5 A
